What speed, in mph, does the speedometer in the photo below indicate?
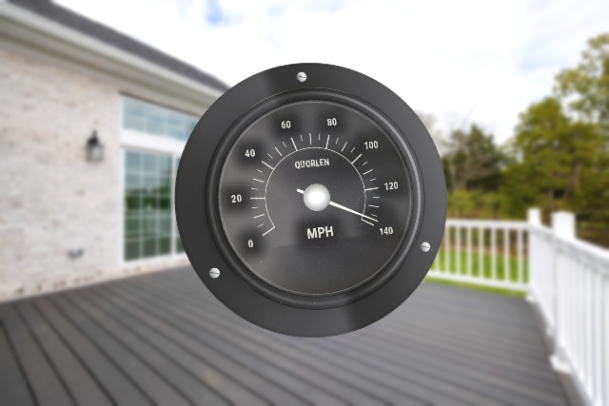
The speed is 137.5 mph
